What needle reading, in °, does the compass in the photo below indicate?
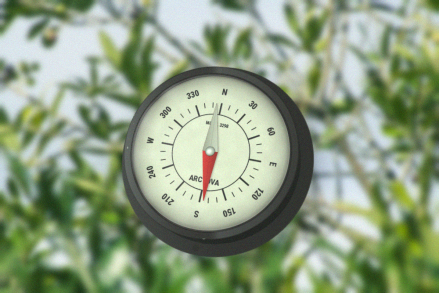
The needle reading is 175 °
